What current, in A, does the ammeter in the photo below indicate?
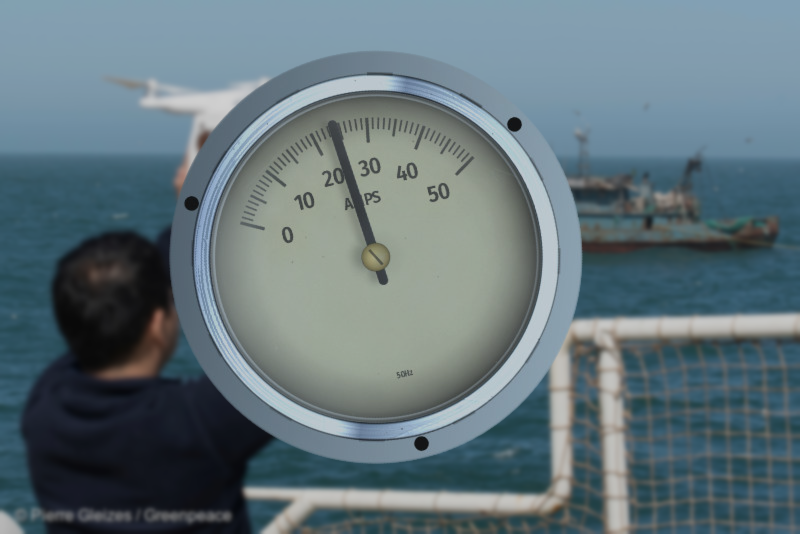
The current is 24 A
